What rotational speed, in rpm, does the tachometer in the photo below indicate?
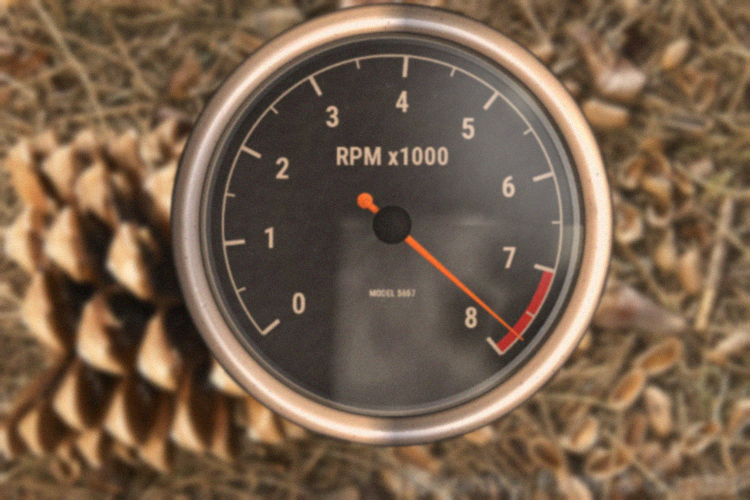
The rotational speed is 7750 rpm
